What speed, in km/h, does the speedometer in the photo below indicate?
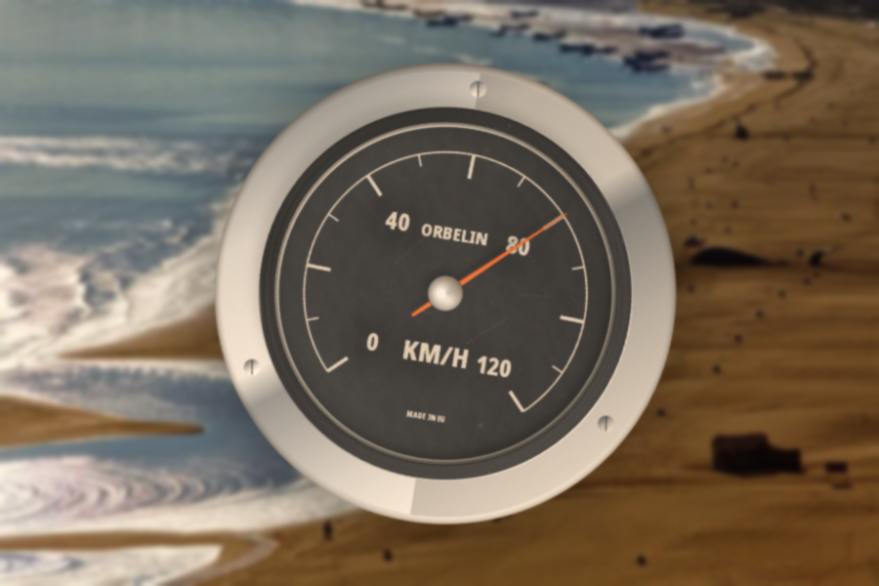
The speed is 80 km/h
